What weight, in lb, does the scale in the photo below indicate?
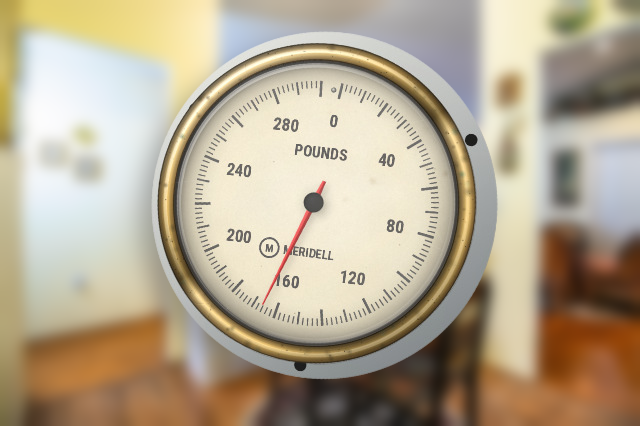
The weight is 166 lb
